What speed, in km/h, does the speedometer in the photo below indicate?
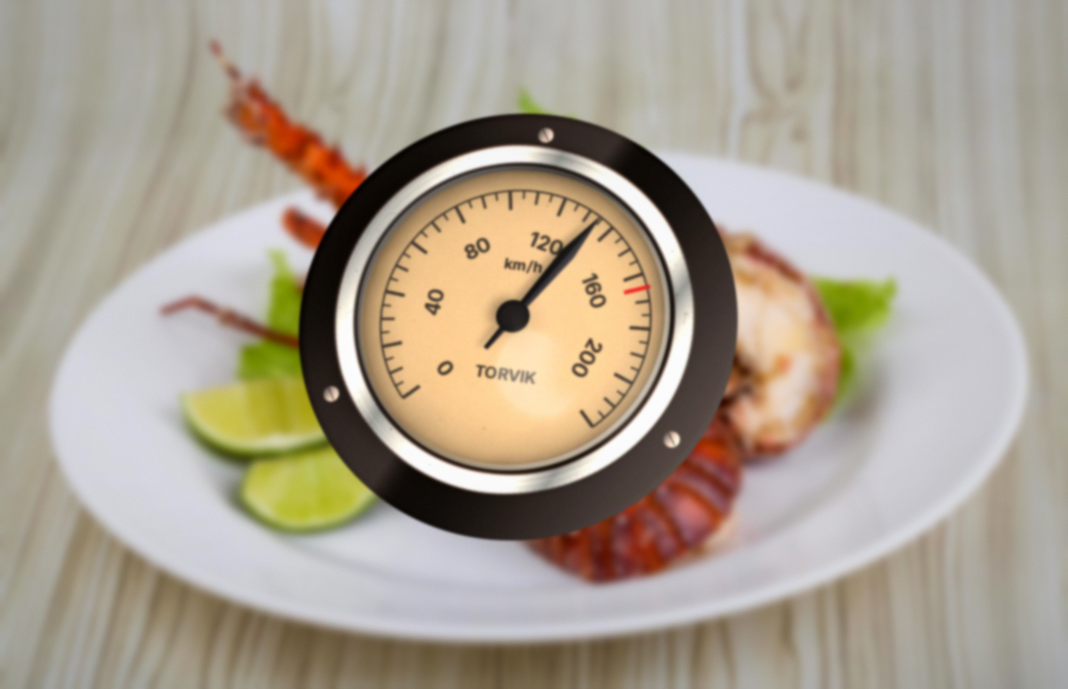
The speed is 135 km/h
